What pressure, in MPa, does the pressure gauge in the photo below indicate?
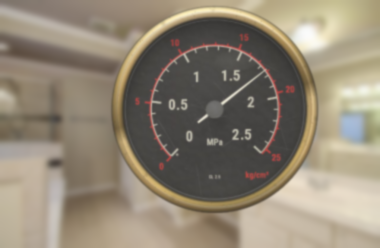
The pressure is 1.75 MPa
